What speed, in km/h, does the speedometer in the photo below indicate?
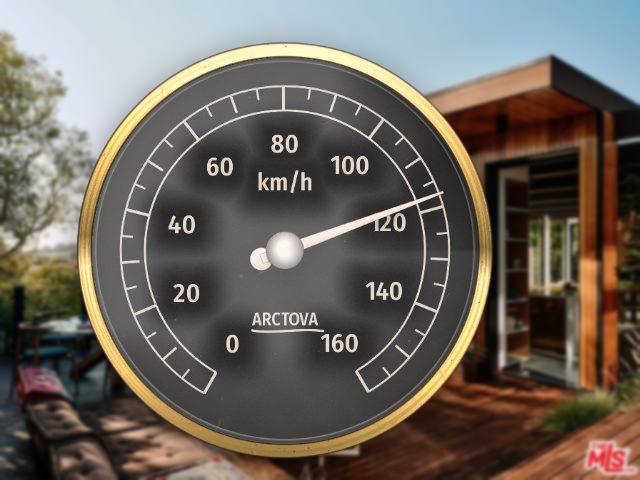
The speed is 117.5 km/h
